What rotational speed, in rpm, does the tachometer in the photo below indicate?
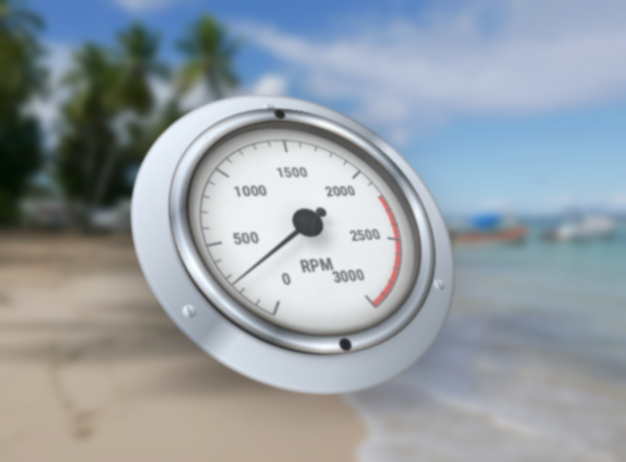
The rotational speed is 250 rpm
